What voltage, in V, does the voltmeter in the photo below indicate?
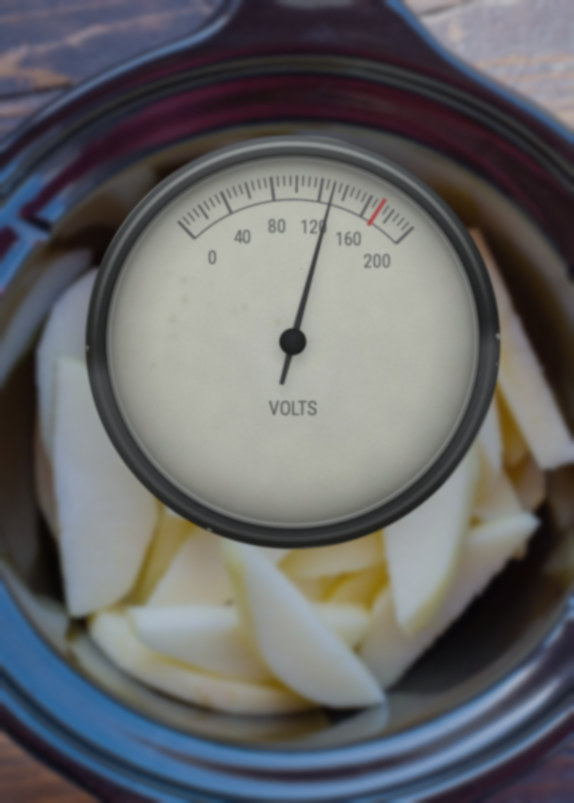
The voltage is 130 V
